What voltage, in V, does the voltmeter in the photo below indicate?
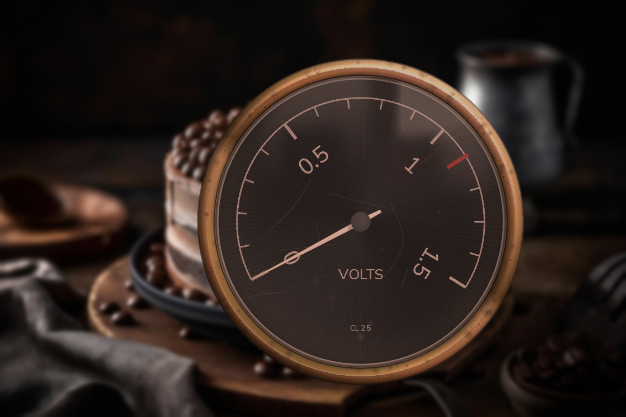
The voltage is 0 V
